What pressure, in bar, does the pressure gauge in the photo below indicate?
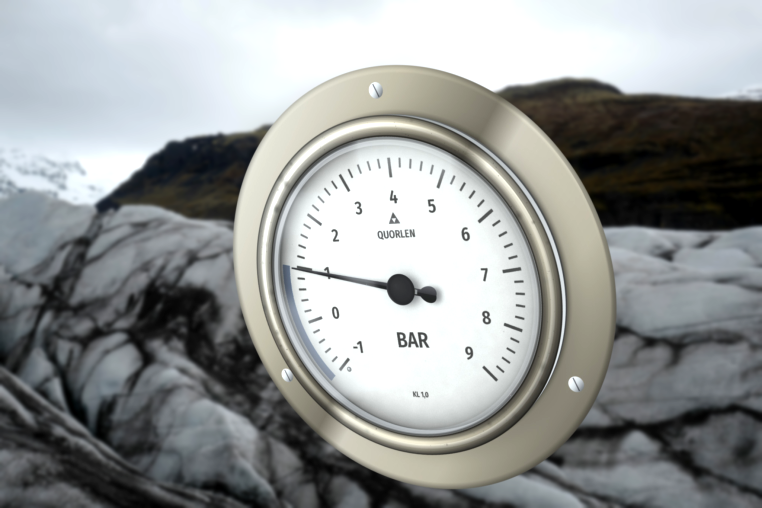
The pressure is 1 bar
